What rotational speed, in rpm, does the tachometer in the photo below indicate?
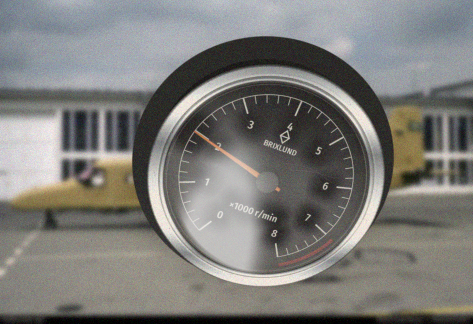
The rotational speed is 2000 rpm
